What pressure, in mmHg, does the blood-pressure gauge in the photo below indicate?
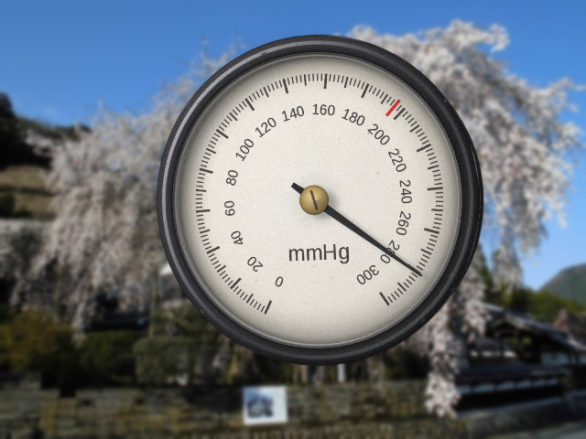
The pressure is 280 mmHg
